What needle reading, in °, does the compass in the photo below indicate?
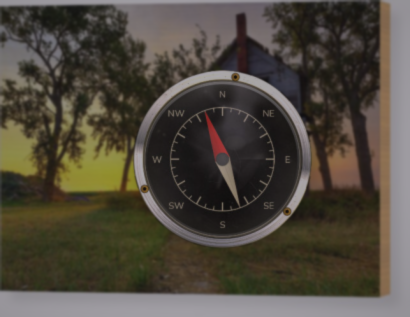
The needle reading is 340 °
